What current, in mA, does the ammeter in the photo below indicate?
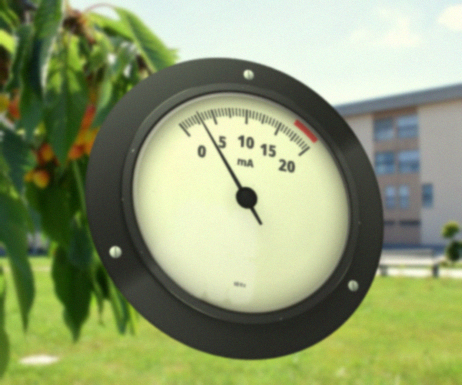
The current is 2.5 mA
